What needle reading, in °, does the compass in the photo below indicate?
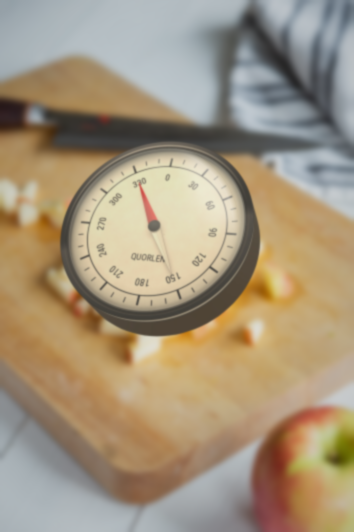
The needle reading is 330 °
